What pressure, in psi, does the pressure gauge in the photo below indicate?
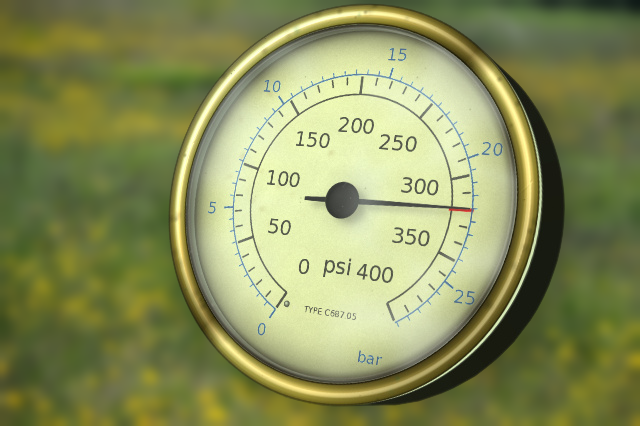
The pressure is 320 psi
